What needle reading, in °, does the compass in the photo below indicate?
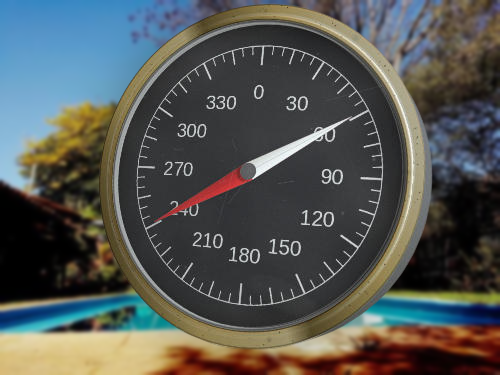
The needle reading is 240 °
